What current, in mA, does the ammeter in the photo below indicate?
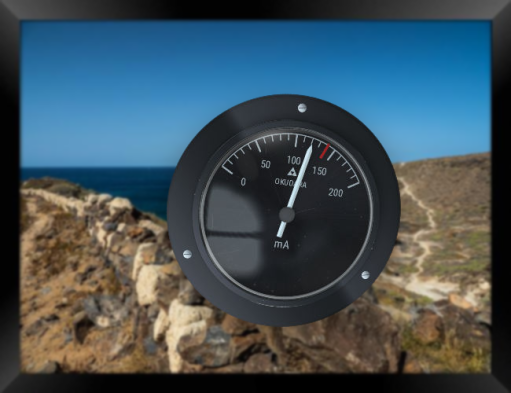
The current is 120 mA
